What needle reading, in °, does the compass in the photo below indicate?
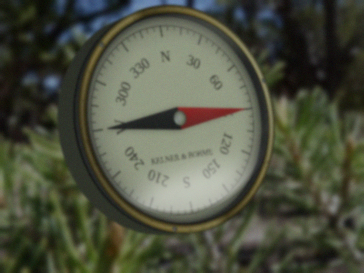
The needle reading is 90 °
